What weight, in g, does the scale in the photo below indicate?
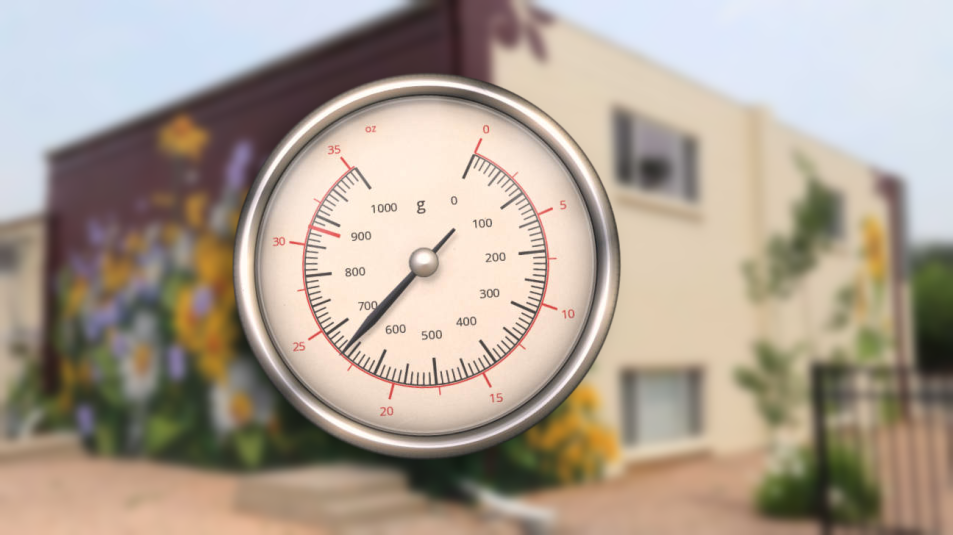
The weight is 660 g
